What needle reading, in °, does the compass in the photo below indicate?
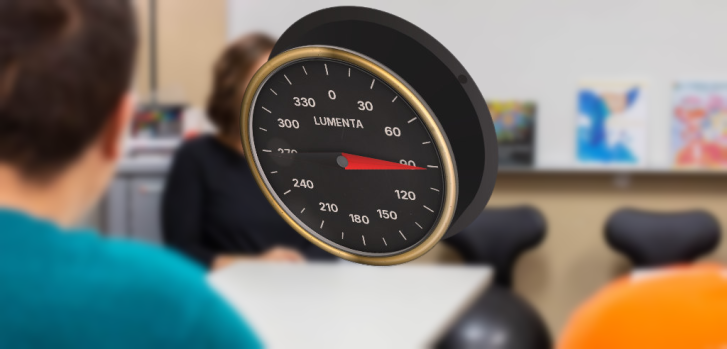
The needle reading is 90 °
